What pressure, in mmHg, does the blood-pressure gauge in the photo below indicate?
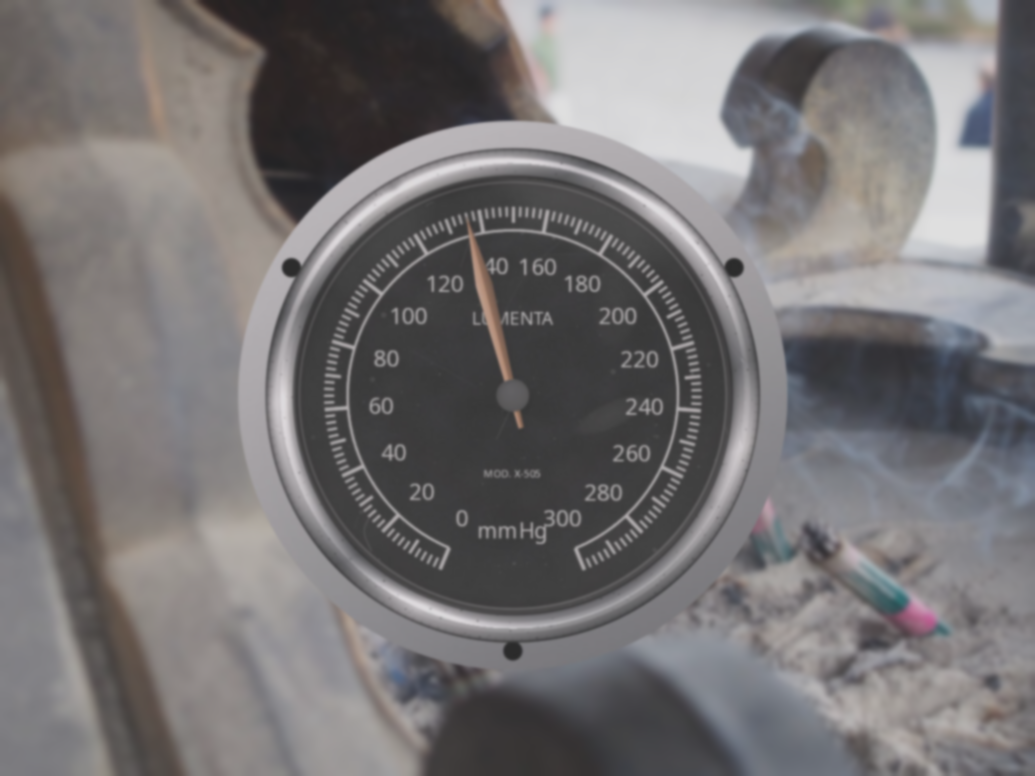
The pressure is 136 mmHg
